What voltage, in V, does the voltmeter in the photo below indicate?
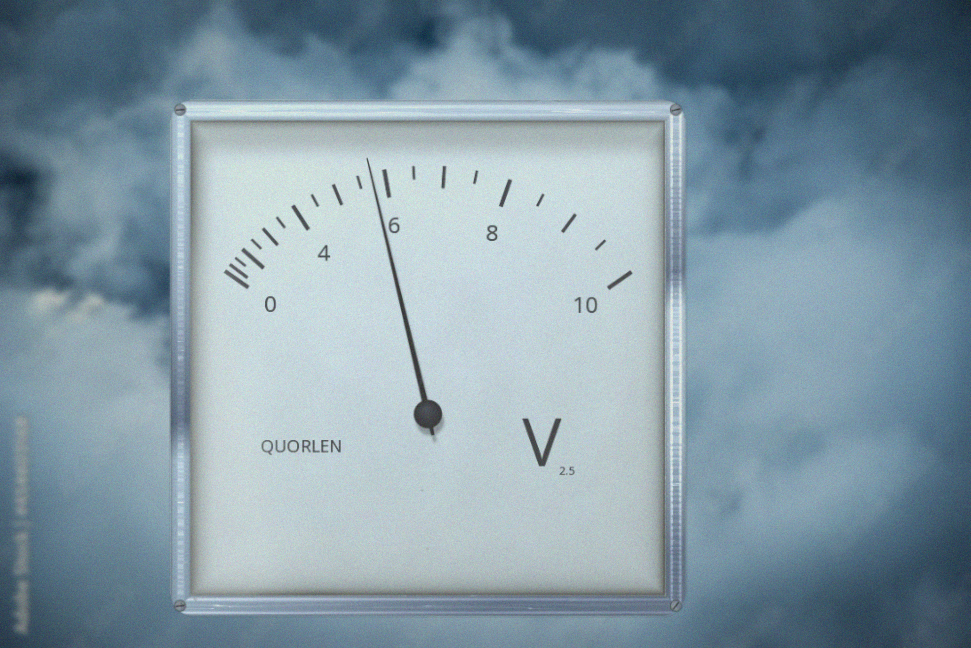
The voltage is 5.75 V
